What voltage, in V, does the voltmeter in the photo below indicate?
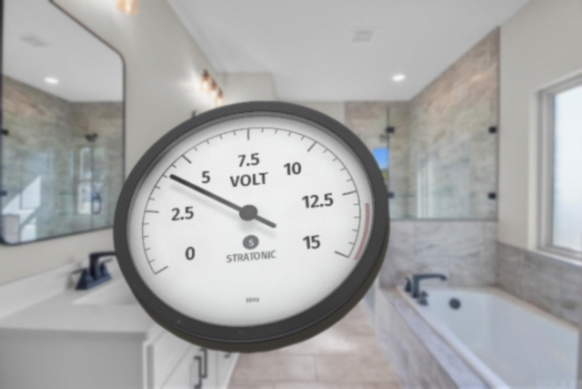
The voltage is 4 V
